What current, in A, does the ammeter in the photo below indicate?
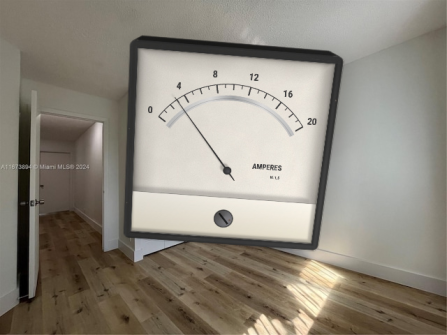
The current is 3 A
